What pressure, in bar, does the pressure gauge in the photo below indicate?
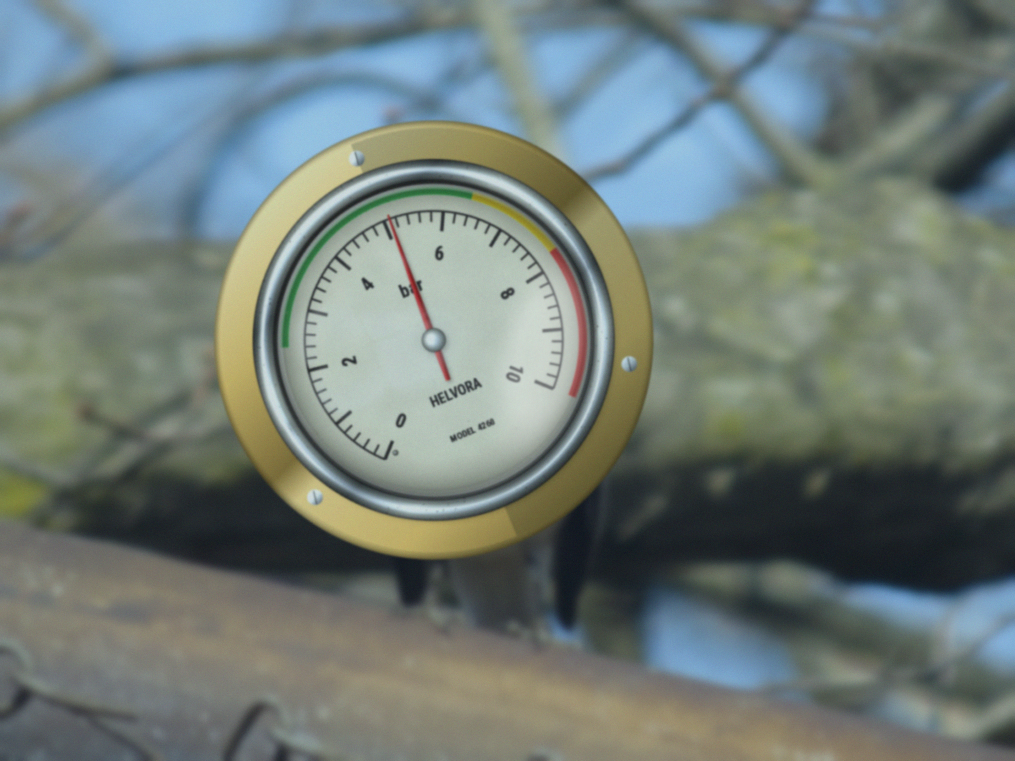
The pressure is 5.1 bar
